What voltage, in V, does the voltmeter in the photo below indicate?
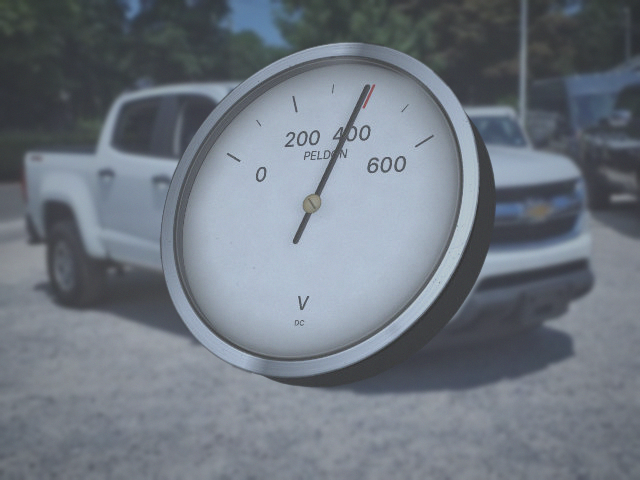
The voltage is 400 V
